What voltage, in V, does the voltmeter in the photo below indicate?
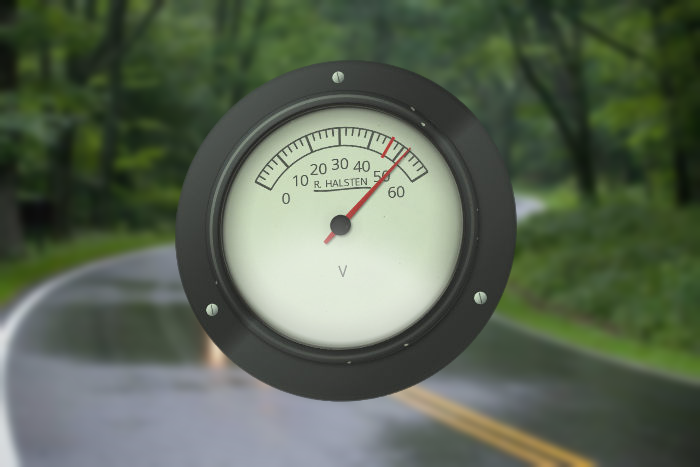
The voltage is 52 V
